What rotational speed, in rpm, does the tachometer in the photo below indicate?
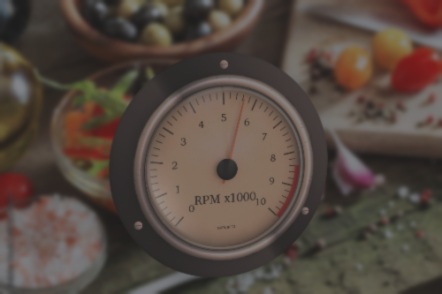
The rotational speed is 5600 rpm
